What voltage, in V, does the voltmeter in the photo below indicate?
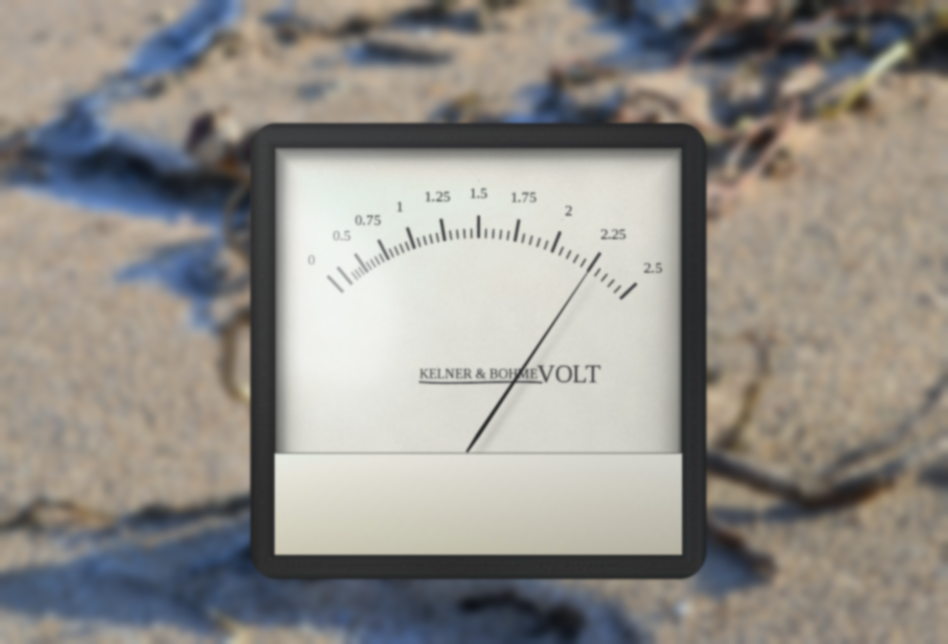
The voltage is 2.25 V
